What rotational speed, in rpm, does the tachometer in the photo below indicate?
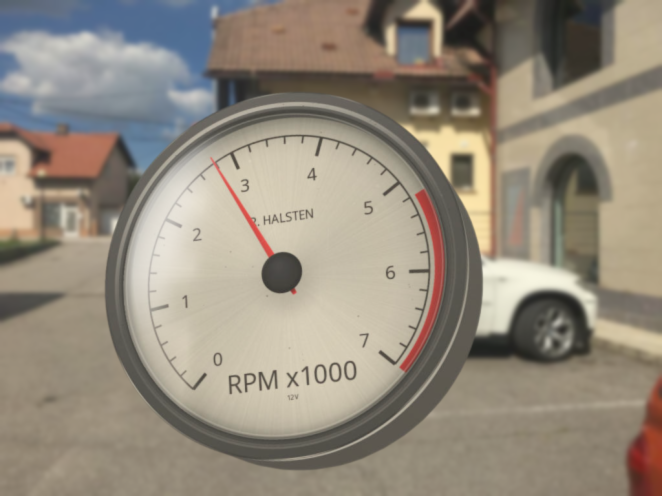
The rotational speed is 2800 rpm
